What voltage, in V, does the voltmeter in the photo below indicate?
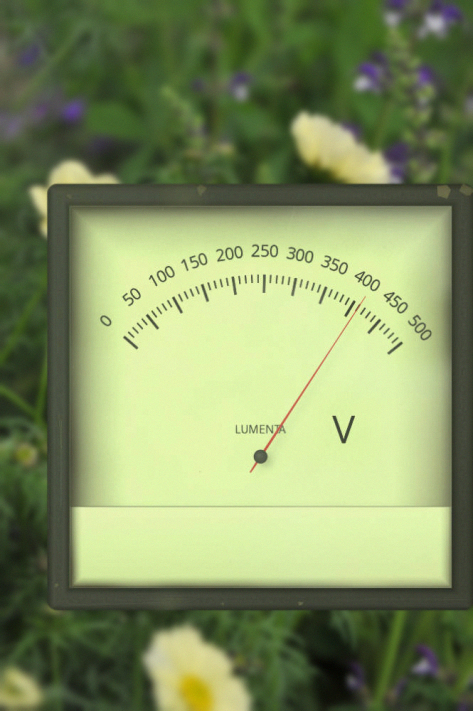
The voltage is 410 V
